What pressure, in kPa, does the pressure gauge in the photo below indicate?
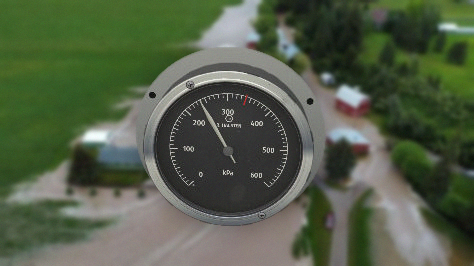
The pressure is 240 kPa
